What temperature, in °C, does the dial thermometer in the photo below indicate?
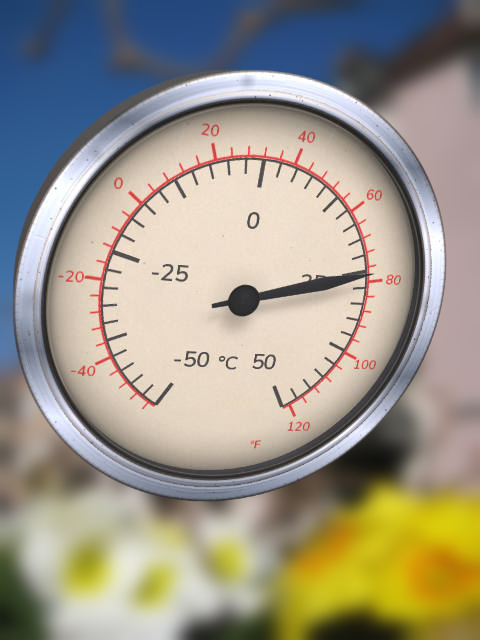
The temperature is 25 °C
